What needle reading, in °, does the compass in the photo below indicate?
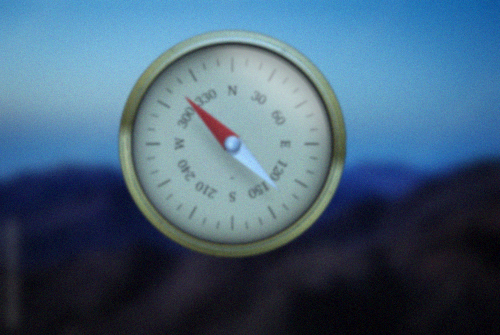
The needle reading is 315 °
